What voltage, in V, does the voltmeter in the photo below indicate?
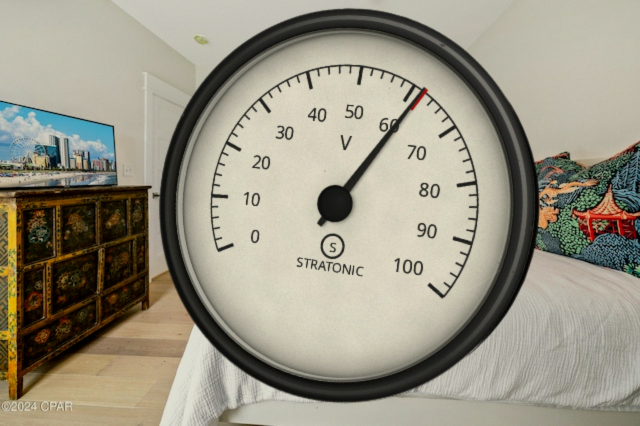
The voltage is 62 V
